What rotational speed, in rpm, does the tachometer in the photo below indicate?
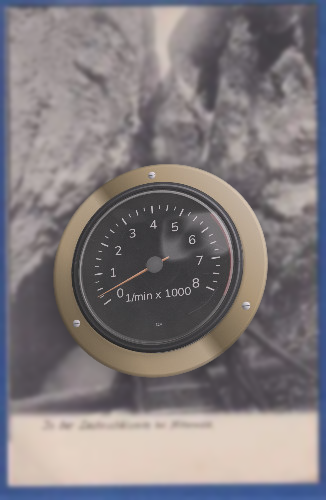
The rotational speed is 250 rpm
